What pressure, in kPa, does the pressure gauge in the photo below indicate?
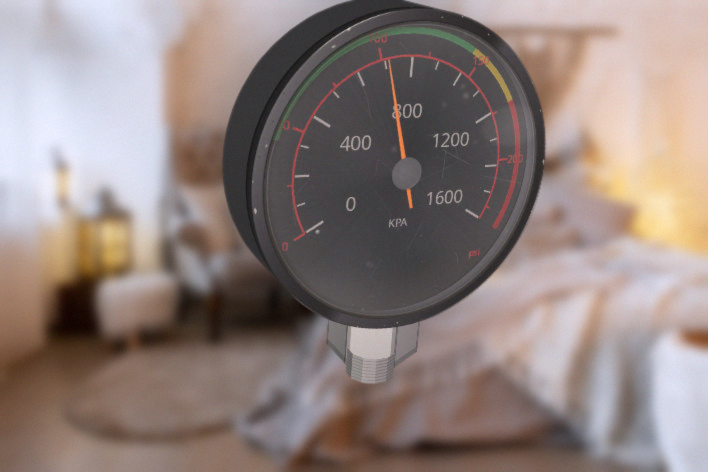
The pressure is 700 kPa
